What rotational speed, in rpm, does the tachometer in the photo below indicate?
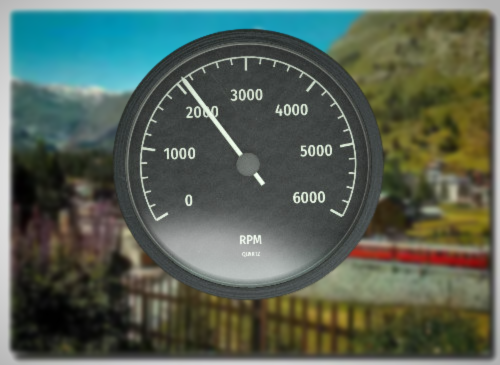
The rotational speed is 2100 rpm
